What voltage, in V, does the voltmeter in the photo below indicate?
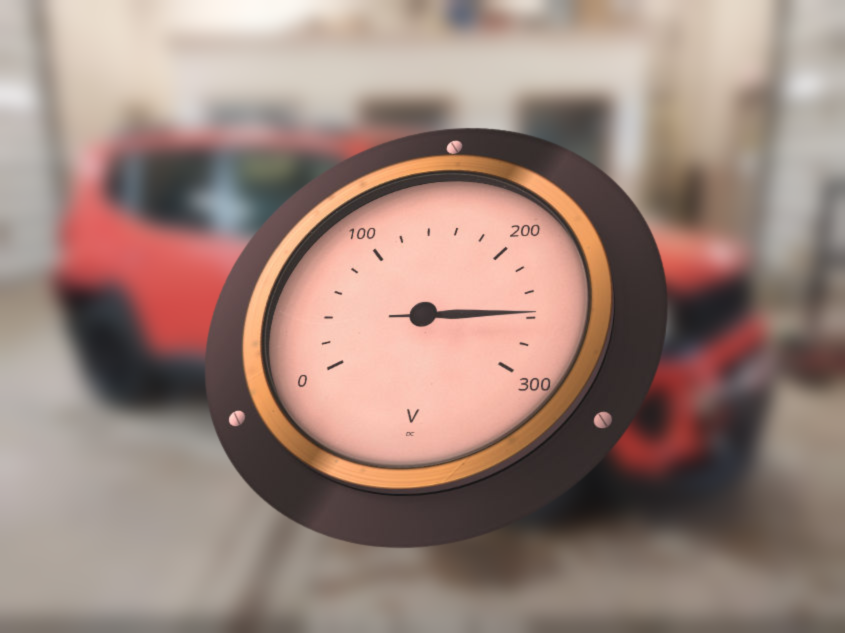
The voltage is 260 V
